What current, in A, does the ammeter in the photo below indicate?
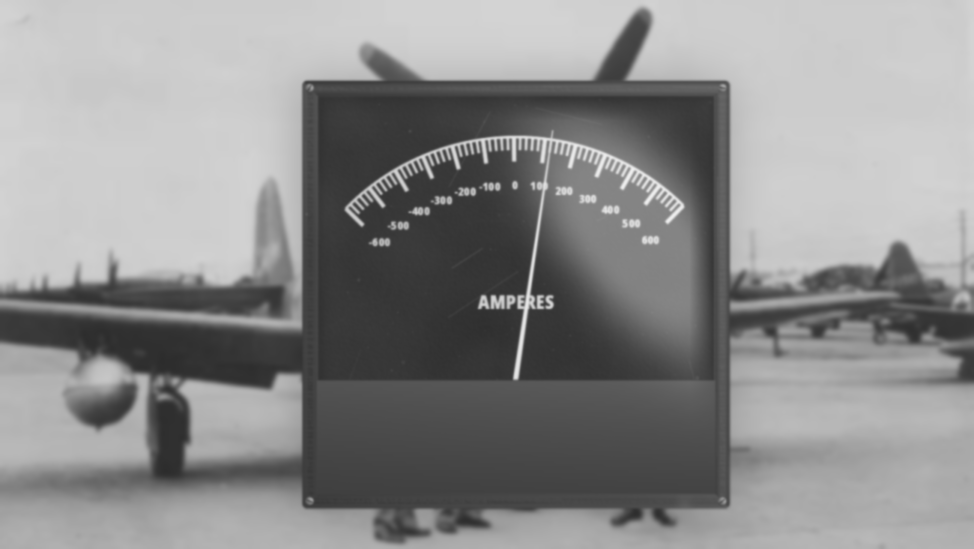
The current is 120 A
